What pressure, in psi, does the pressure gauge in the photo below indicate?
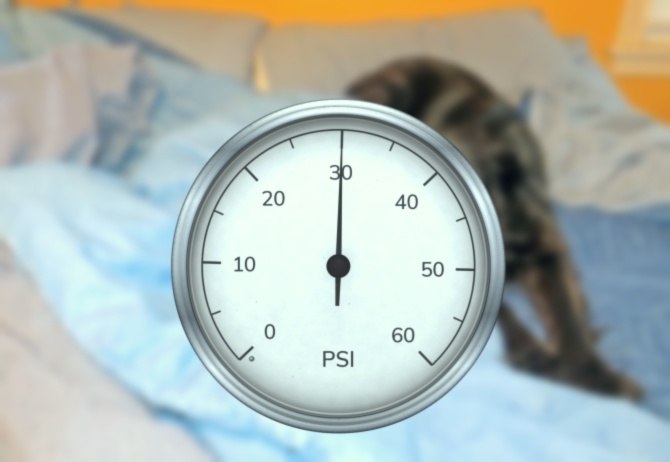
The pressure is 30 psi
